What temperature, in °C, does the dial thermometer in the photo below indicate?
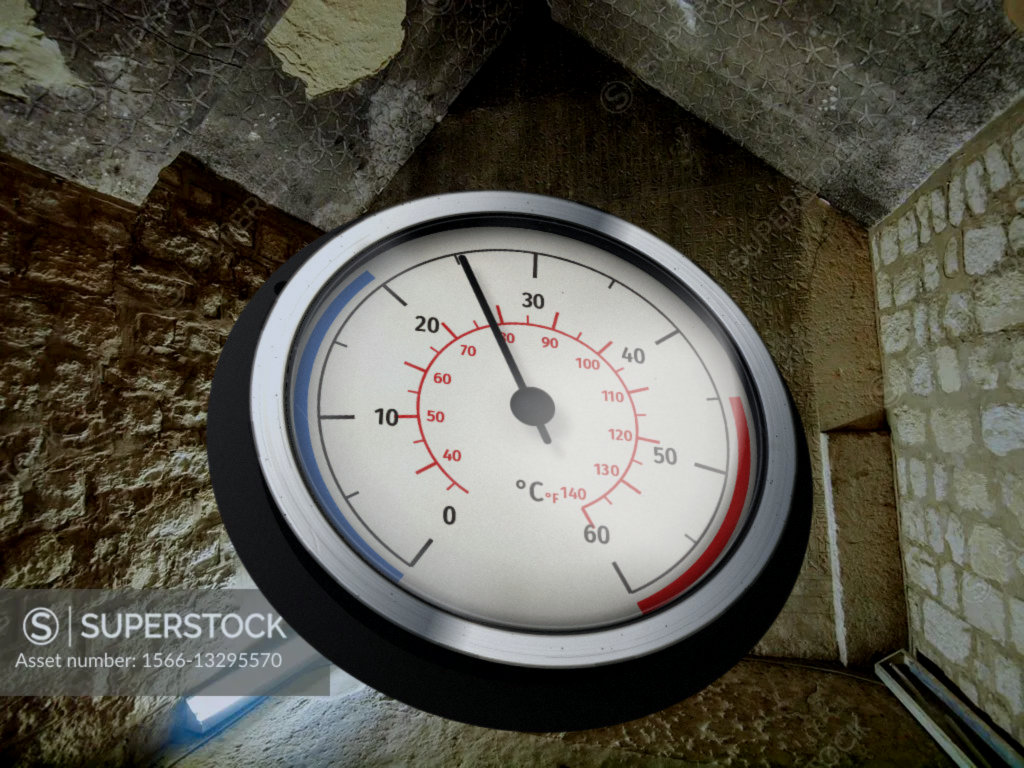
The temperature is 25 °C
